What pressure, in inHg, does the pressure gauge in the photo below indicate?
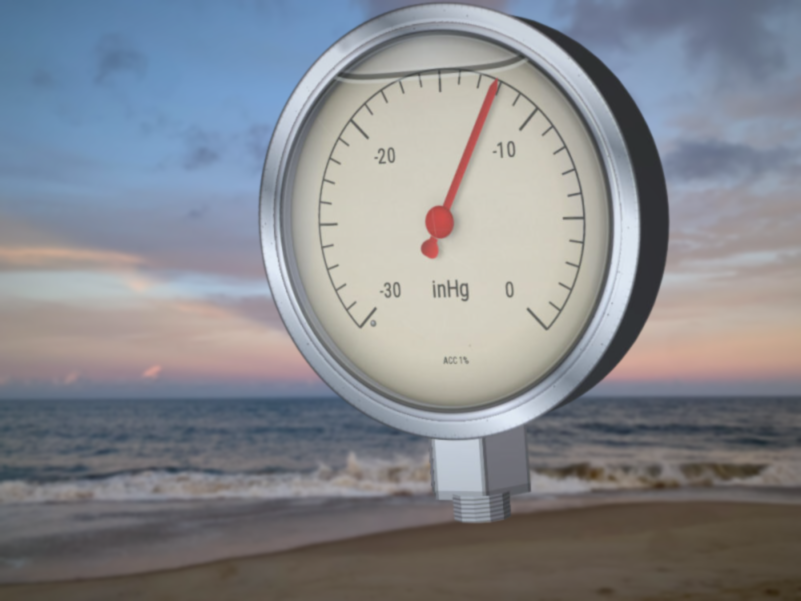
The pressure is -12 inHg
